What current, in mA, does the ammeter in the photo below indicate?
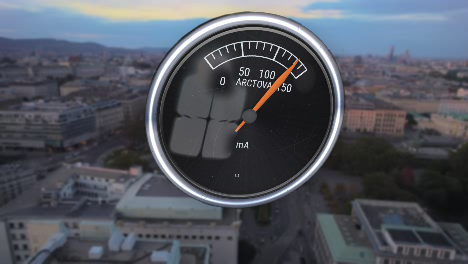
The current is 130 mA
